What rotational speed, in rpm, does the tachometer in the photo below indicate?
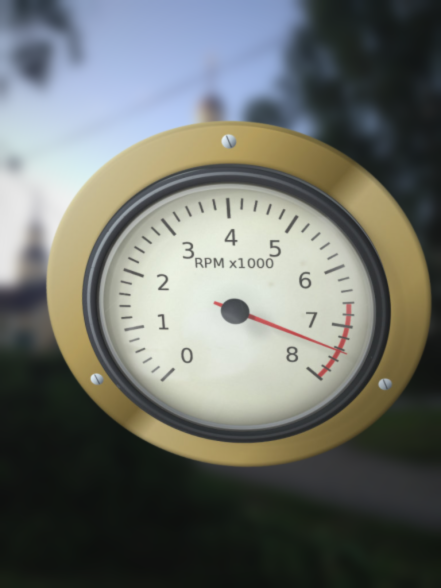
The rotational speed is 7400 rpm
